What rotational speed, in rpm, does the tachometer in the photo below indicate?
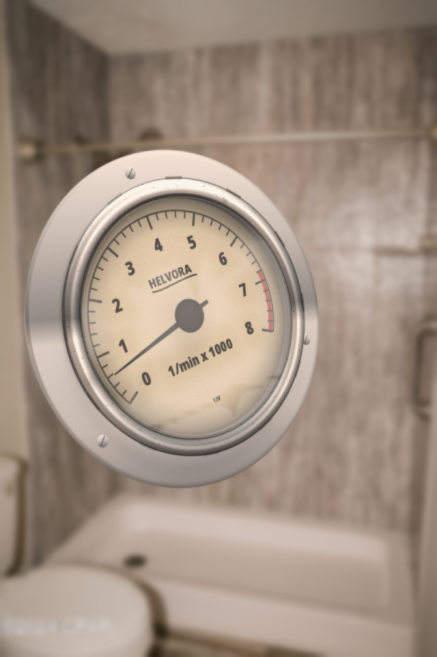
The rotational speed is 600 rpm
